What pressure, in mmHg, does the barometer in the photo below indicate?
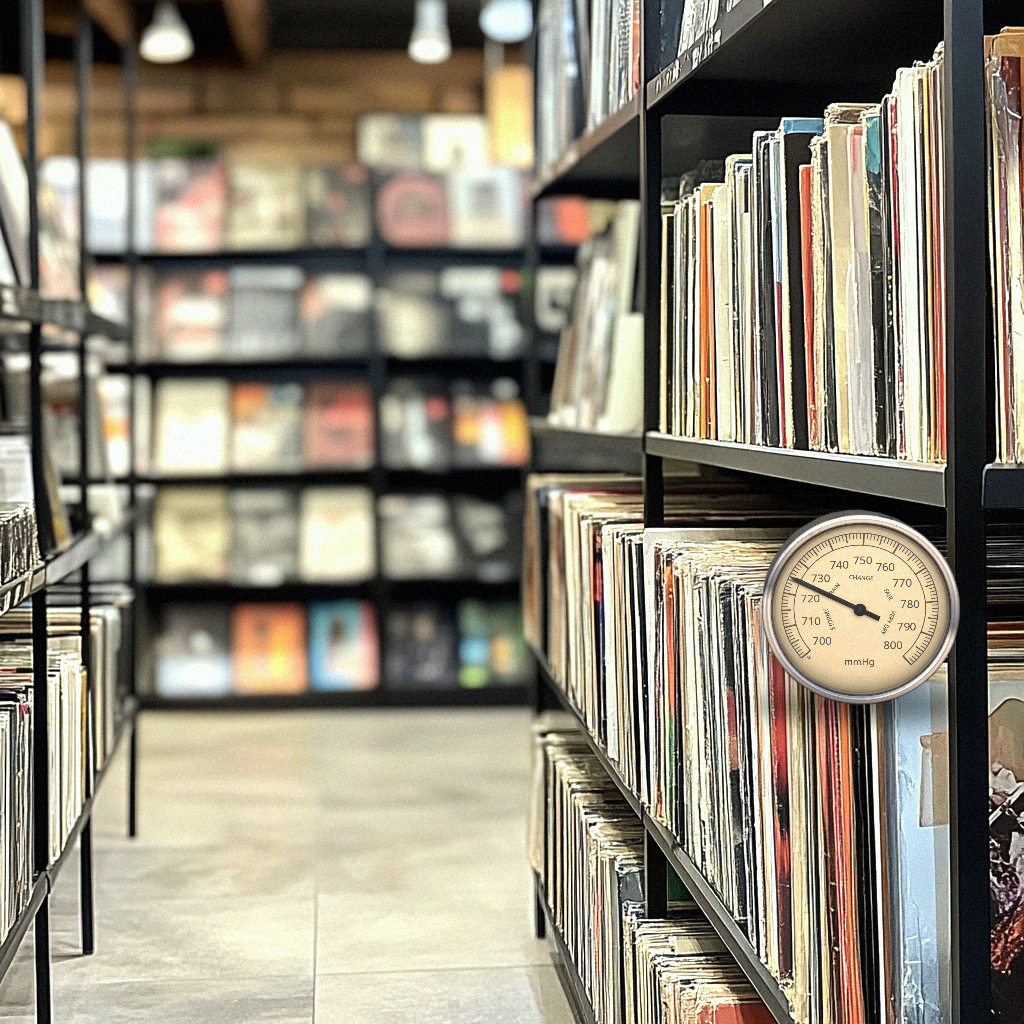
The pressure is 725 mmHg
